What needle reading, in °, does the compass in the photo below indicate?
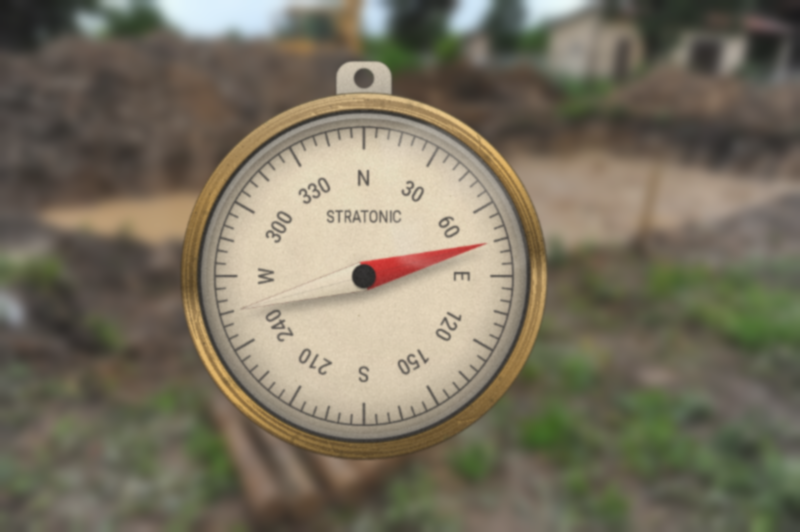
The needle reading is 75 °
